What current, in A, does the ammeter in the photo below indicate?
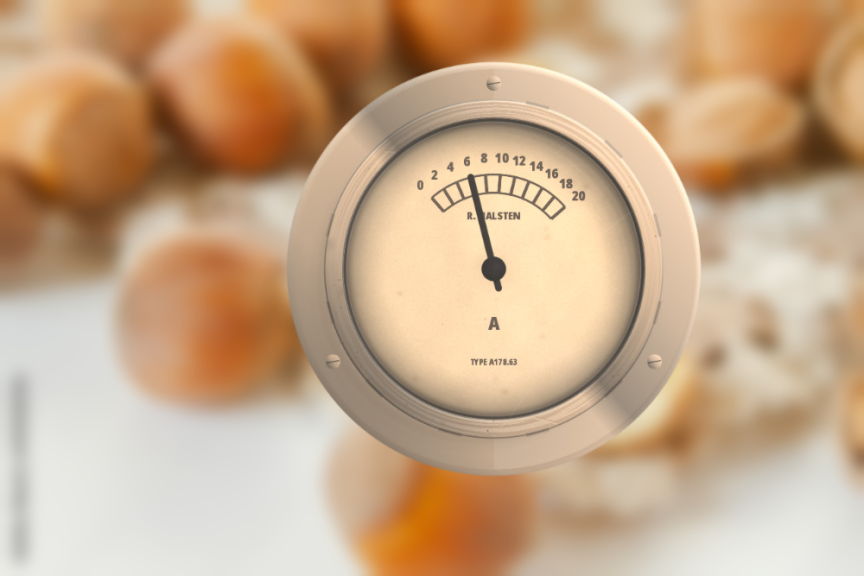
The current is 6 A
